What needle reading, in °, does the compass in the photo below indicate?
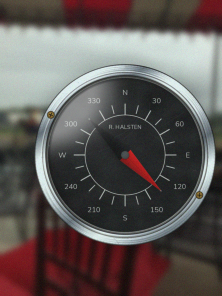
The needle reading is 135 °
